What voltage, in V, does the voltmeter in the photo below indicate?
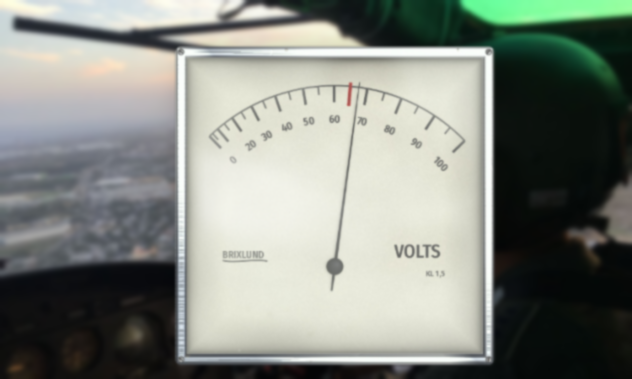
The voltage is 67.5 V
